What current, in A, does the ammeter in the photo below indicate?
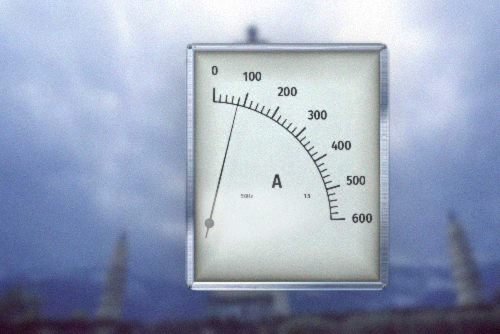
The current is 80 A
